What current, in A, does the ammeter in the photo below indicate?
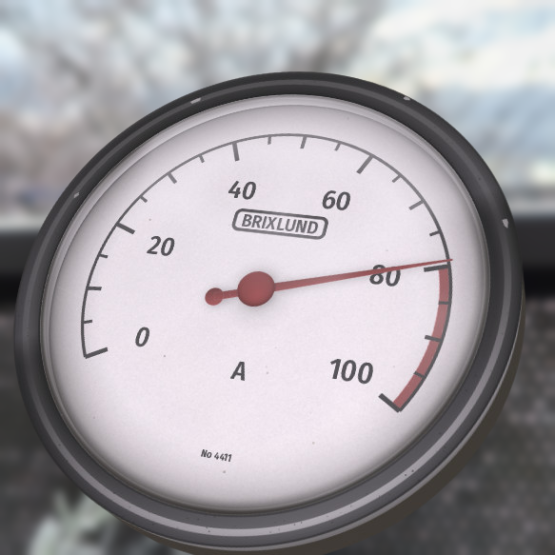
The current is 80 A
